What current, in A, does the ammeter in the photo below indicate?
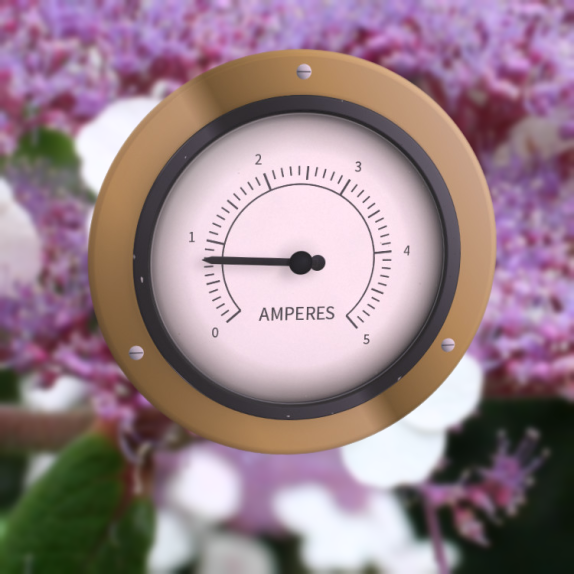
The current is 0.8 A
